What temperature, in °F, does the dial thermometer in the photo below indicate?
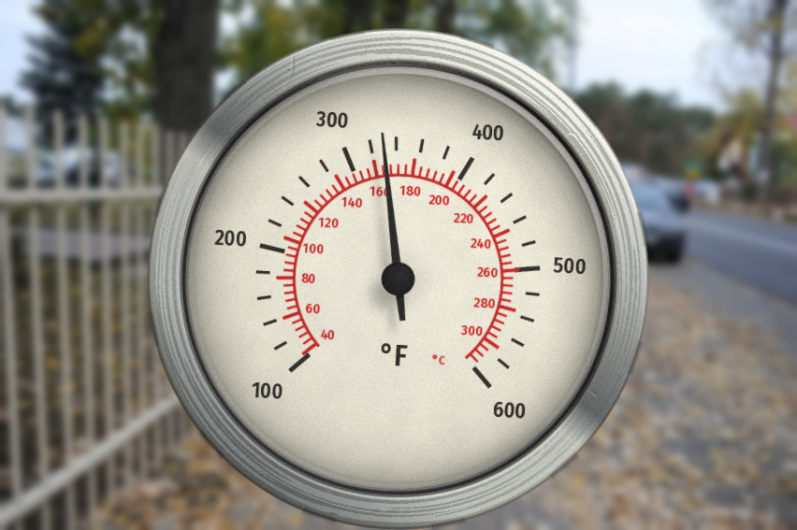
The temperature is 330 °F
